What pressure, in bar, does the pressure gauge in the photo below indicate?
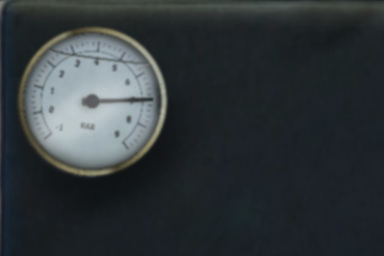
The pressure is 7 bar
